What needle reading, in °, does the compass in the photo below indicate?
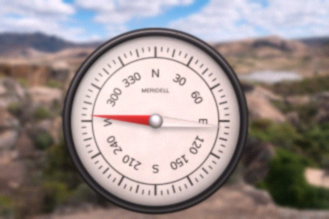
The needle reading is 275 °
